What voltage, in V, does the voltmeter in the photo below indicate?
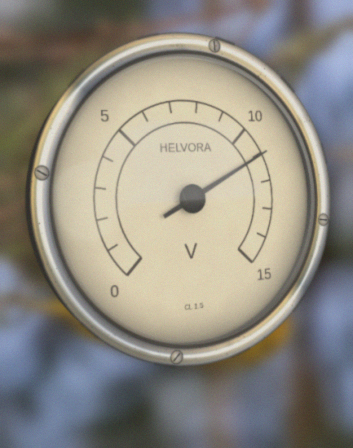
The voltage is 11 V
